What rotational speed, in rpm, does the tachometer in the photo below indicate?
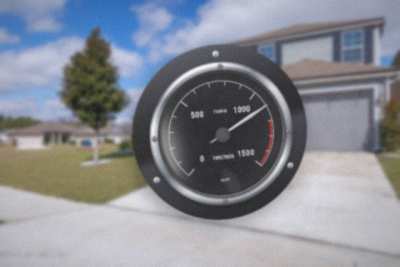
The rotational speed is 1100 rpm
